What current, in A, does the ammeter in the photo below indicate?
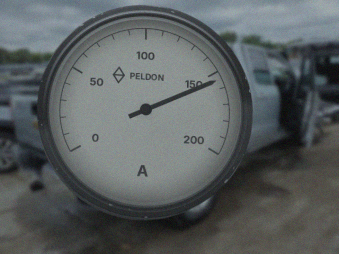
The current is 155 A
